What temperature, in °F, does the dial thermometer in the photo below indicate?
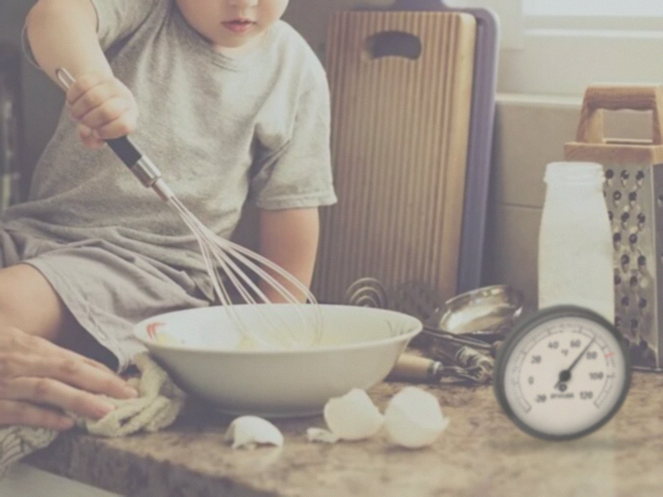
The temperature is 70 °F
